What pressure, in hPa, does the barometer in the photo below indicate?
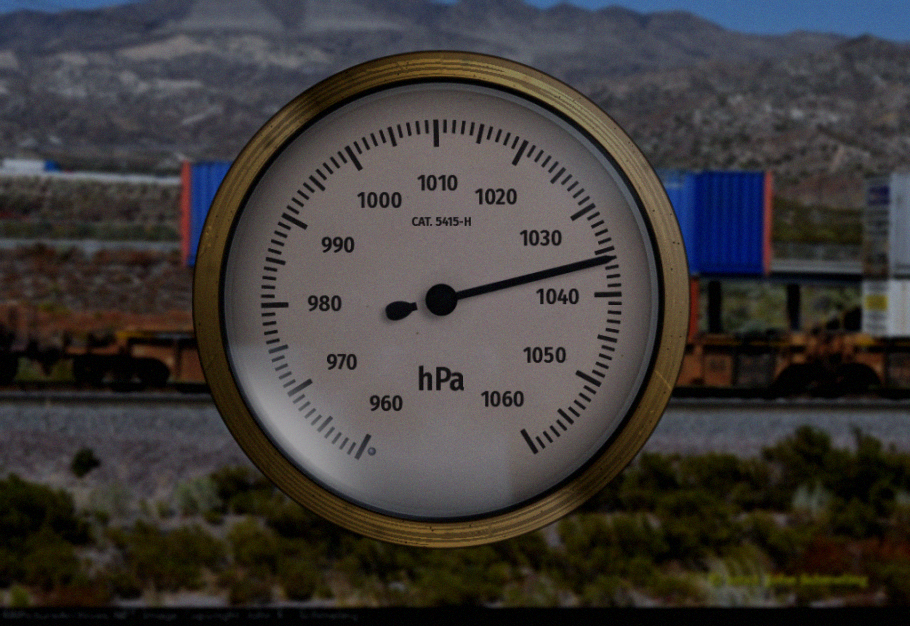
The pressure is 1036 hPa
